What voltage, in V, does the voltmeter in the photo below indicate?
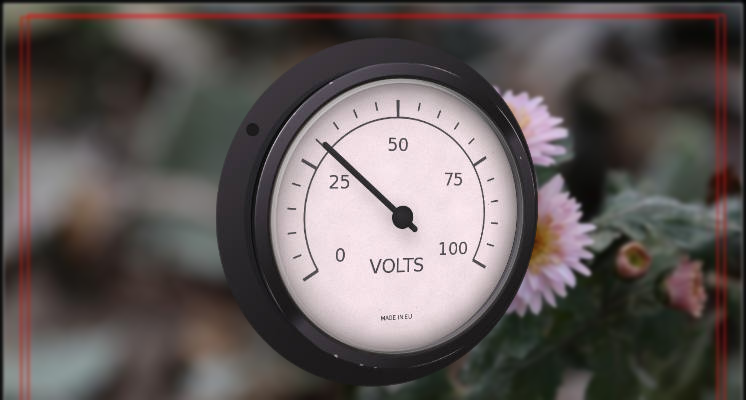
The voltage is 30 V
